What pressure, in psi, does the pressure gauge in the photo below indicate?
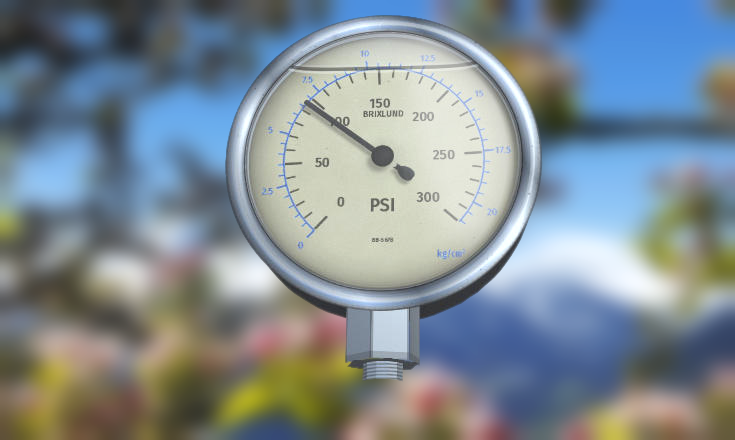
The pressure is 95 psi
